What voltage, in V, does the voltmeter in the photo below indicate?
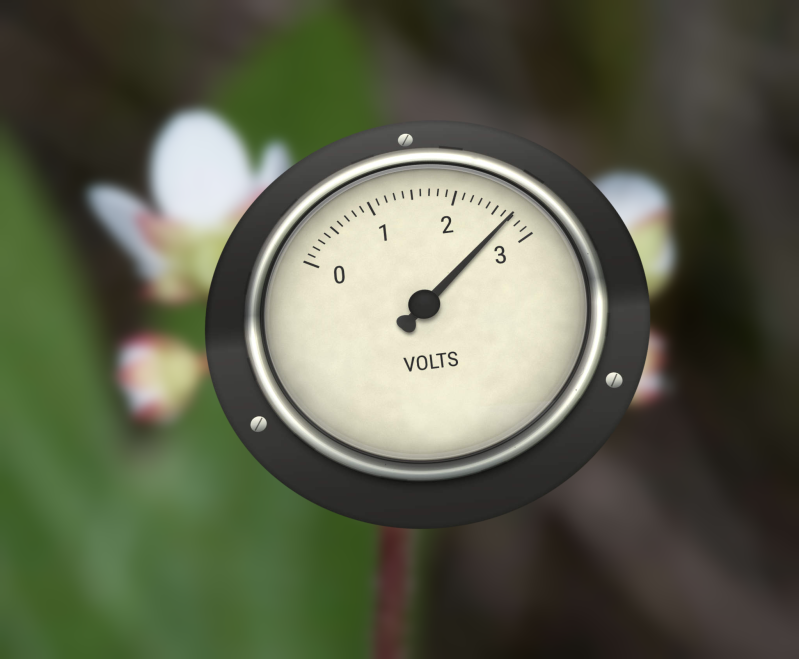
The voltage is 2.7 V
